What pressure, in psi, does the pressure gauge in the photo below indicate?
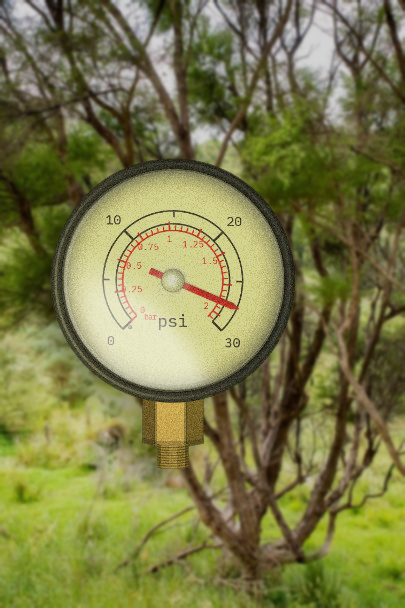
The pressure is 27.5 psi
